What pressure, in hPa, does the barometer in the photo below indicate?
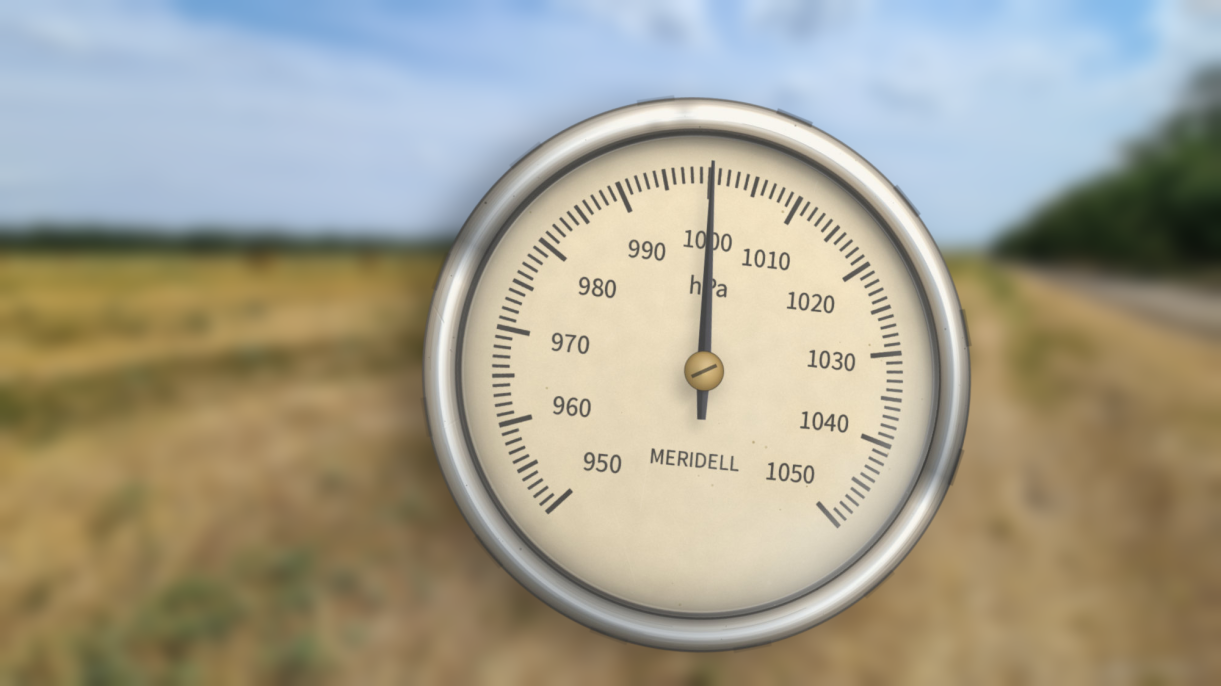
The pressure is 1000 hPa
